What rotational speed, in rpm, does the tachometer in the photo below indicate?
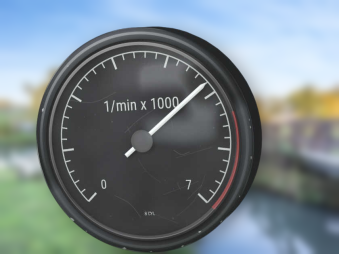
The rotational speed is 4800 rpm
